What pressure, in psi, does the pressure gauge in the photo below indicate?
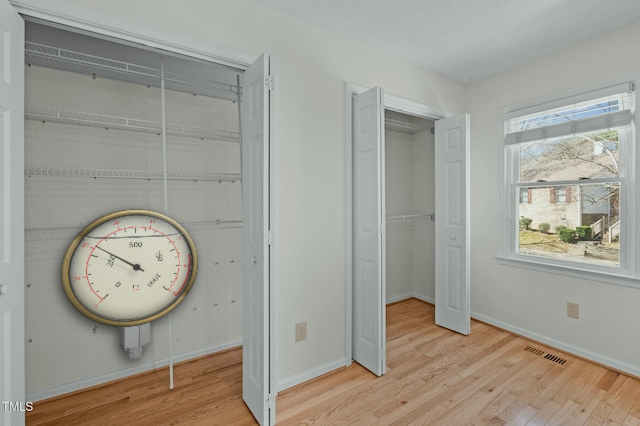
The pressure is 300 psi
